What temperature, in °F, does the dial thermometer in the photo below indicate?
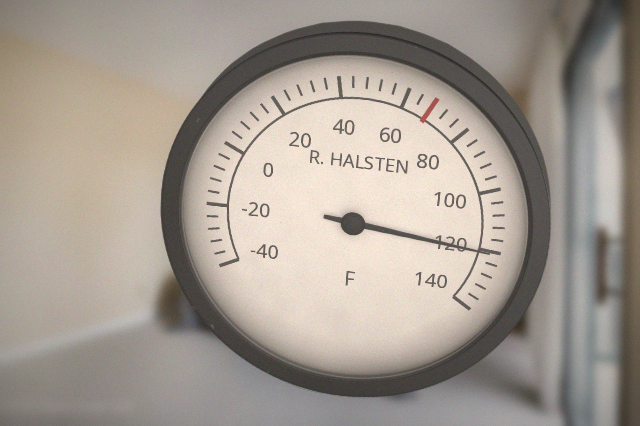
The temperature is 120 °F
